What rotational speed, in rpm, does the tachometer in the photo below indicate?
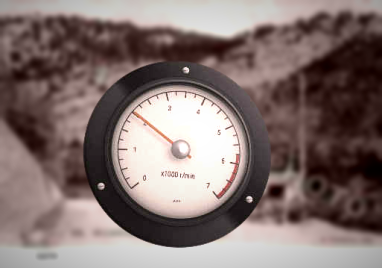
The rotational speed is 2000 rpm
